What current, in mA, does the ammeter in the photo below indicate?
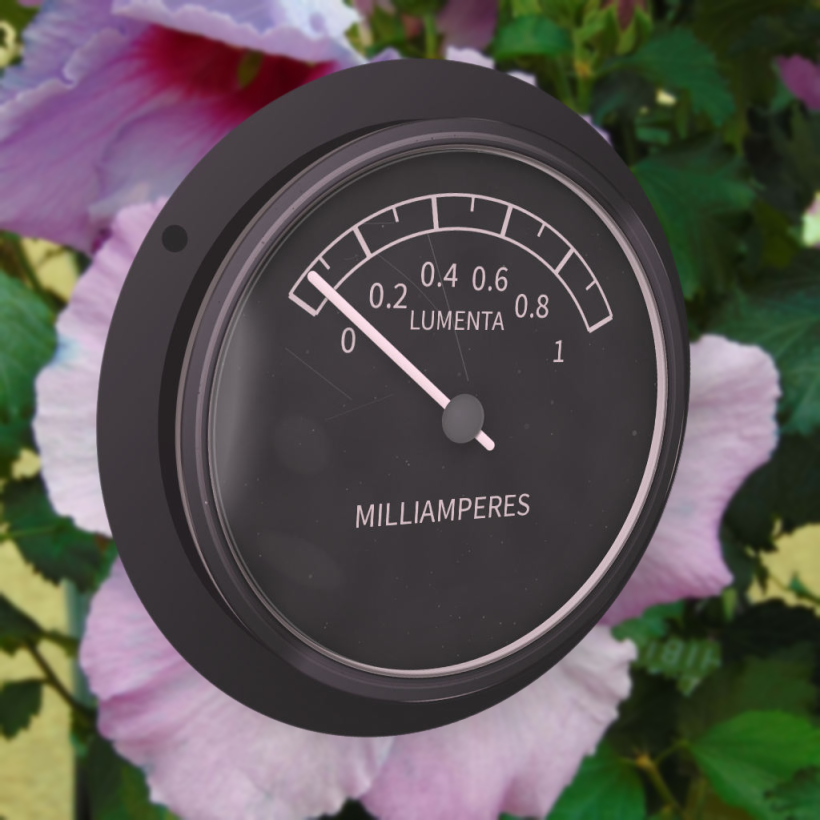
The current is 0.05 mA
